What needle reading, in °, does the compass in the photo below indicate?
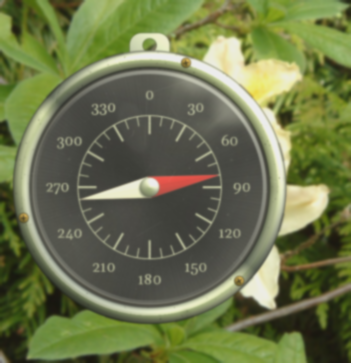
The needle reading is 80 °
